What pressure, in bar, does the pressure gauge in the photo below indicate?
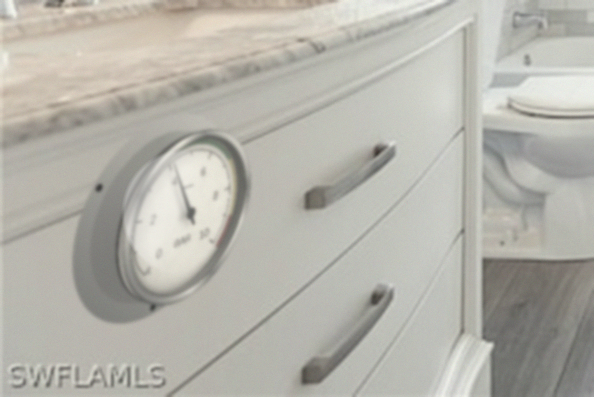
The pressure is 4 bar
